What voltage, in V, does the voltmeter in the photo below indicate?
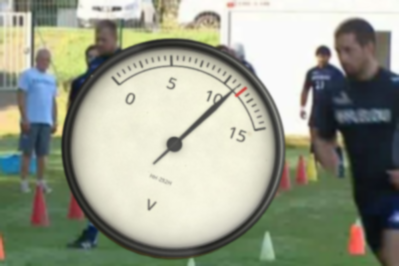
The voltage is 11 V
